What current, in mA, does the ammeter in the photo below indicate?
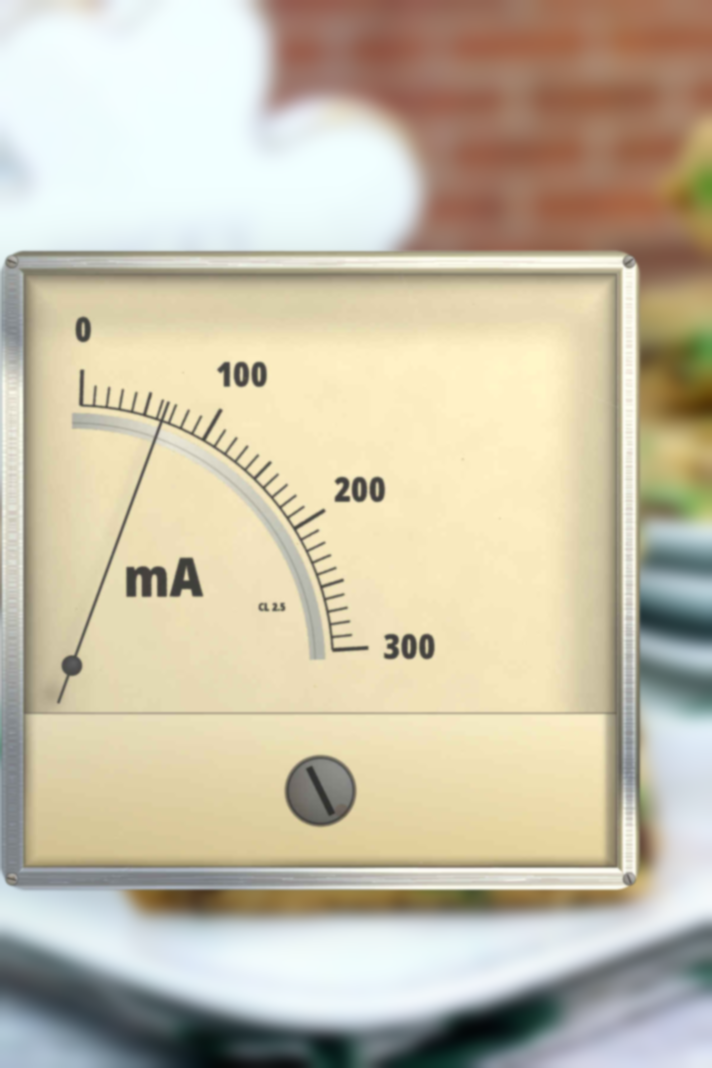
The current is 65 mA
